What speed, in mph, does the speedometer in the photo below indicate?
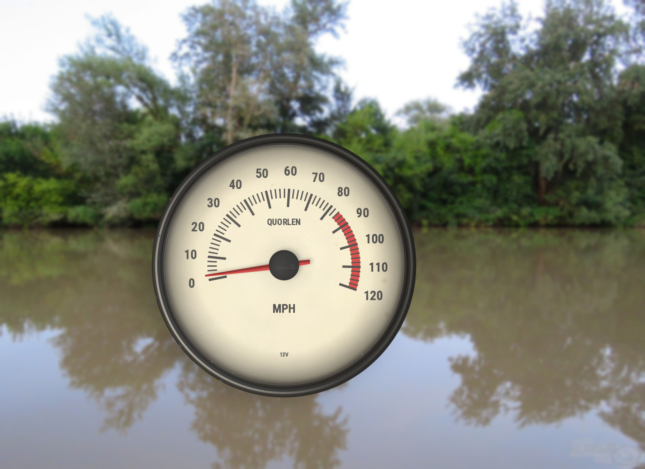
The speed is 2 mph
